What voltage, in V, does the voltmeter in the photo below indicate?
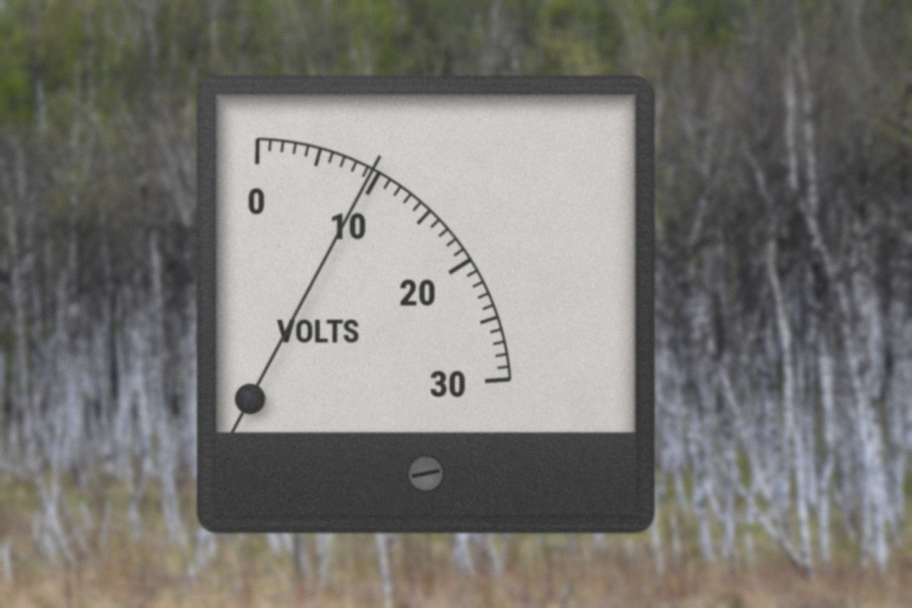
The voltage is 9.5 V
